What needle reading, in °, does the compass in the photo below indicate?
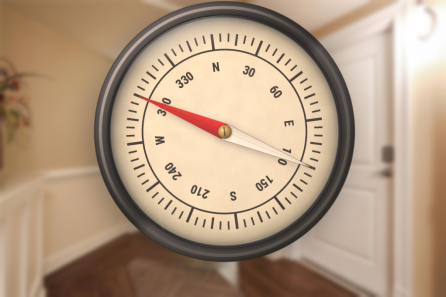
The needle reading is 300 °
